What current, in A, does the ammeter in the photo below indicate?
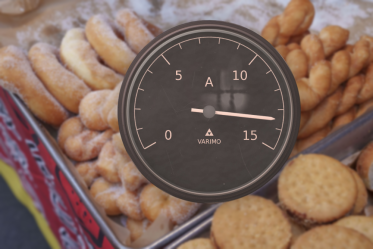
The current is 13.5 A
